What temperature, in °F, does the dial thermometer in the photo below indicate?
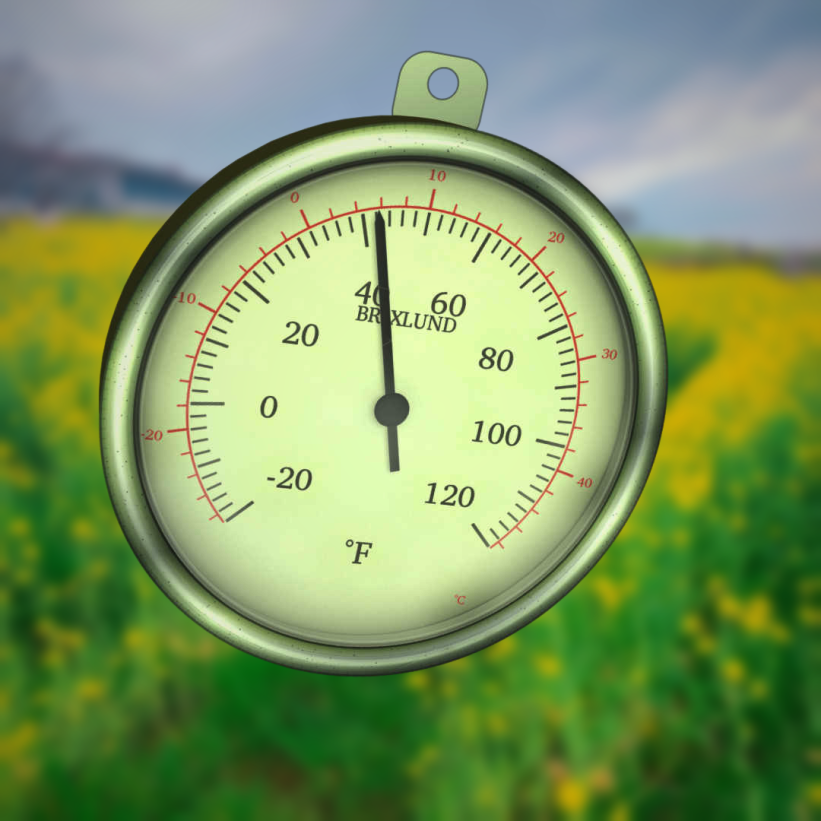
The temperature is 42 °F
